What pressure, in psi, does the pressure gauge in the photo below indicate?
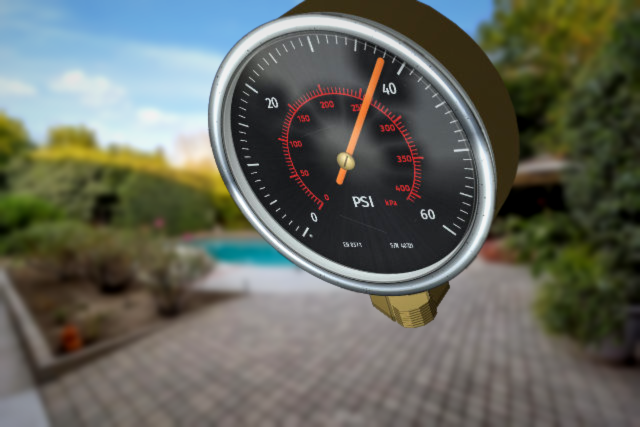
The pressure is 38 psi
